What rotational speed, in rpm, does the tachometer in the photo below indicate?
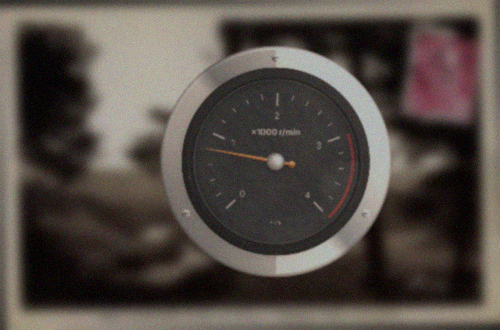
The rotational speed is 800 rpm
